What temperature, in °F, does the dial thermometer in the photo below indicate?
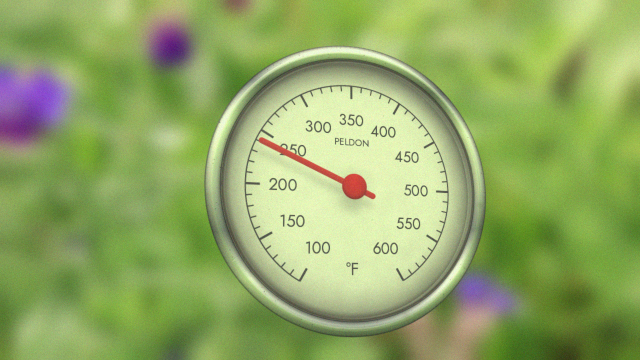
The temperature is 240 °F
